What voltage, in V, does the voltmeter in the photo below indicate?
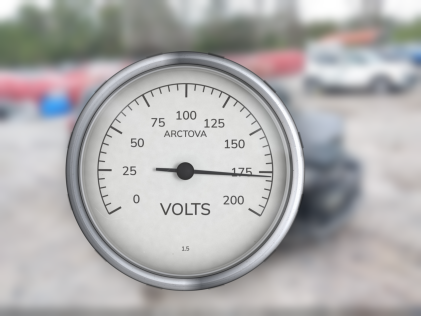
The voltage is 177.5 V
